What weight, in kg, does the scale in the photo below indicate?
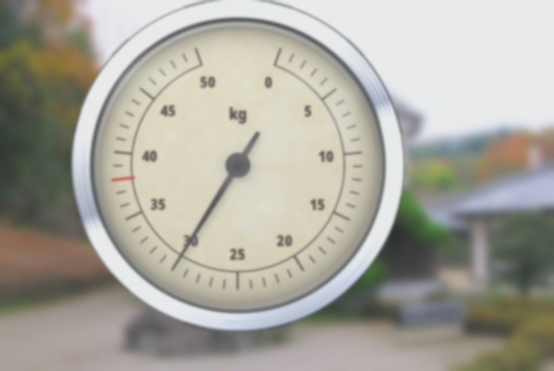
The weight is 30 kg
